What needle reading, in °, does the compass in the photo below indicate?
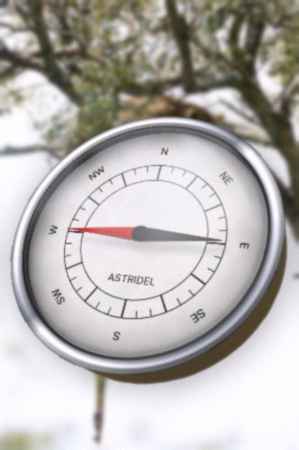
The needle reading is 270 °
